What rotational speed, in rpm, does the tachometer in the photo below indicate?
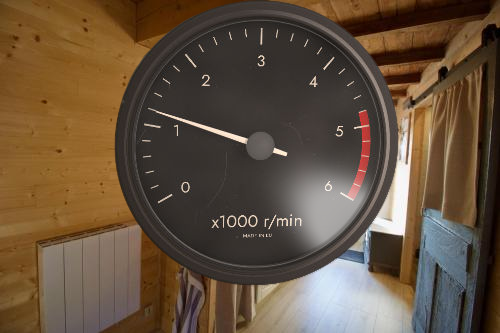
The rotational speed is 1200 rpm
